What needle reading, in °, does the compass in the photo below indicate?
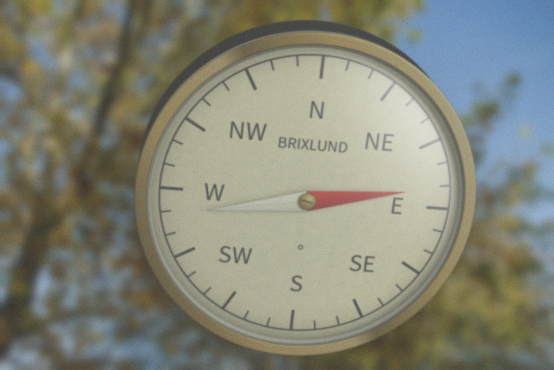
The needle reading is 80 °
